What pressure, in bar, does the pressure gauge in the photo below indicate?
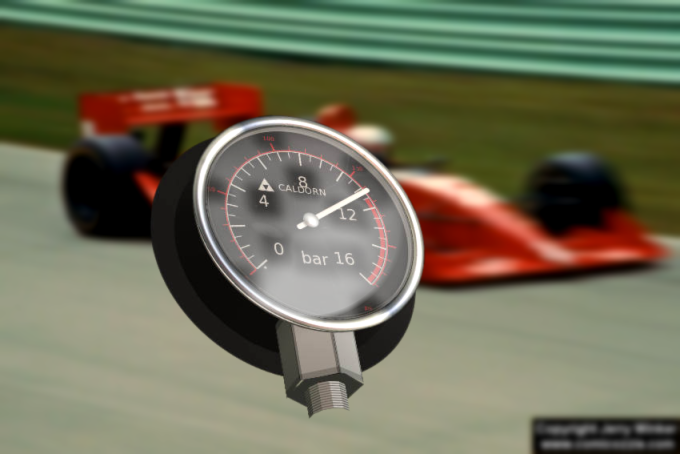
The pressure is 11.25 bar
